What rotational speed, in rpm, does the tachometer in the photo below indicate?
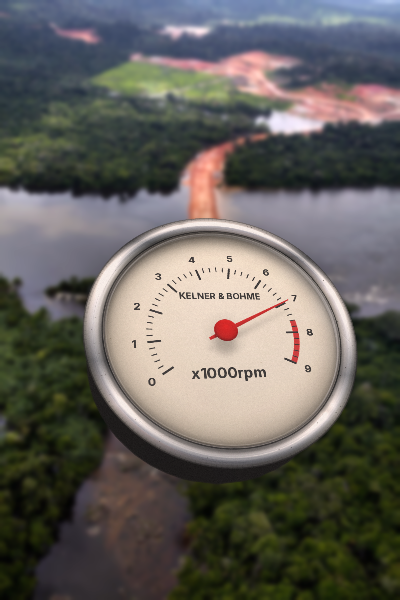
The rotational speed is 7000 rpm
